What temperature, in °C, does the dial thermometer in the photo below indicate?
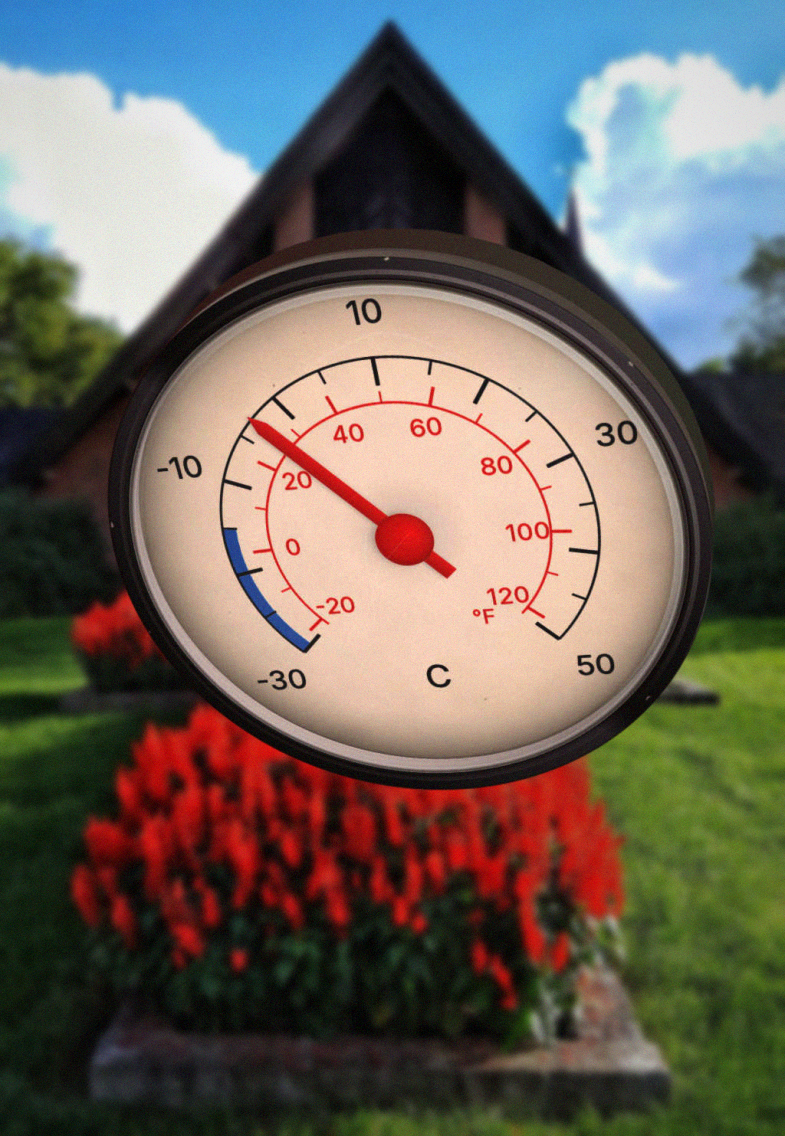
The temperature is -2.5 °C
